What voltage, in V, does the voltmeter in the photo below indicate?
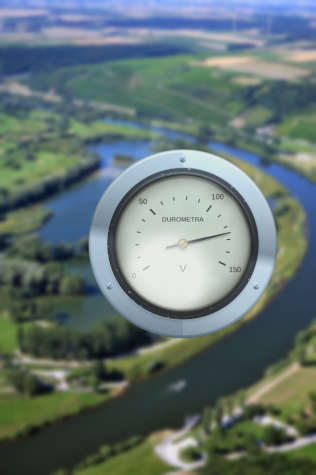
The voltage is 125 V
